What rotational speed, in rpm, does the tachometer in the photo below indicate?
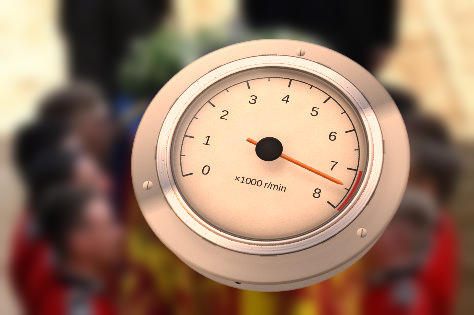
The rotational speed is 7500 rpm
